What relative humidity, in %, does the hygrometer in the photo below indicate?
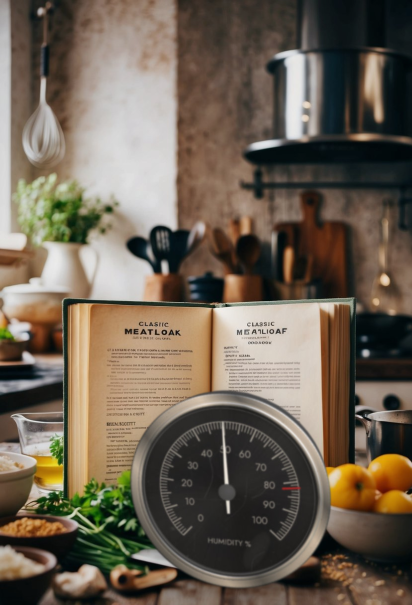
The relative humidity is 50 %
